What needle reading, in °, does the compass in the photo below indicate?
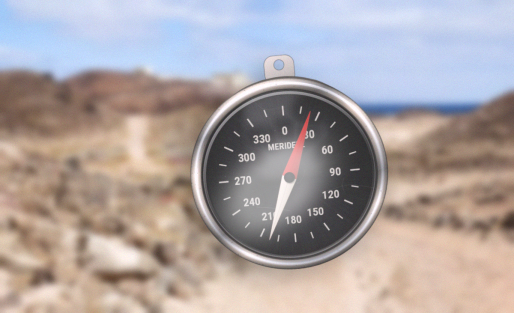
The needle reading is 22.5 °
